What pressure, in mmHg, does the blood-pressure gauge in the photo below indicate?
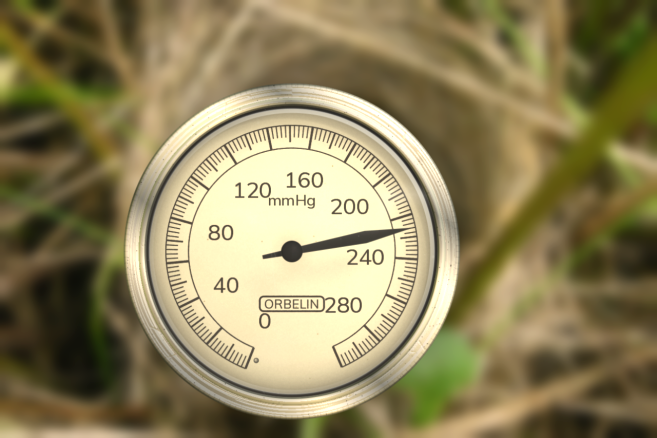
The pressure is 226 mmHg
